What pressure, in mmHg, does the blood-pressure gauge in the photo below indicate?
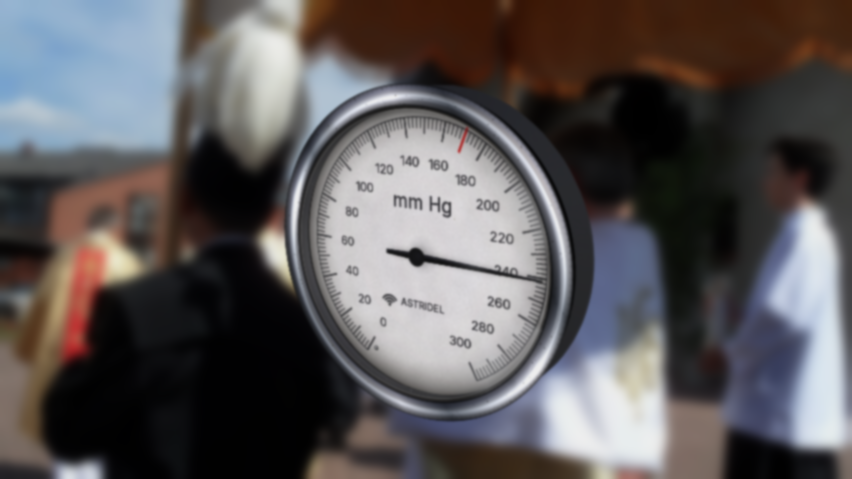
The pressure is 240 mmHg
